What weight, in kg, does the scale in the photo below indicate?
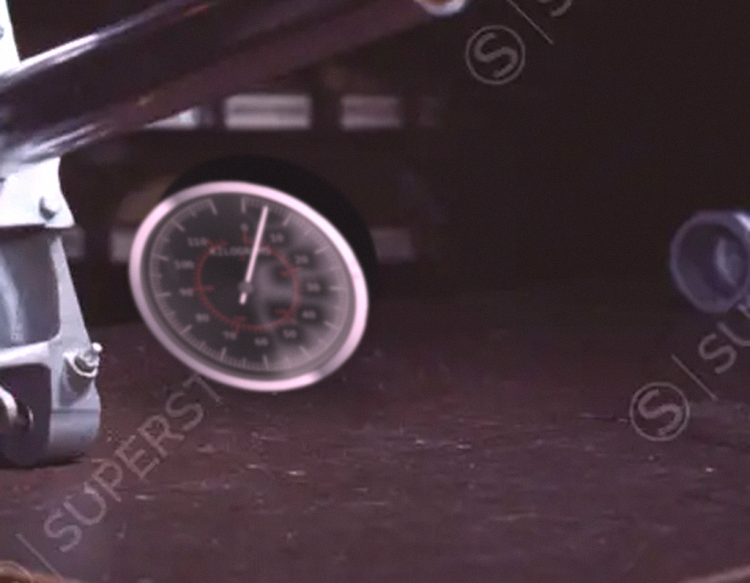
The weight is 5 kg
